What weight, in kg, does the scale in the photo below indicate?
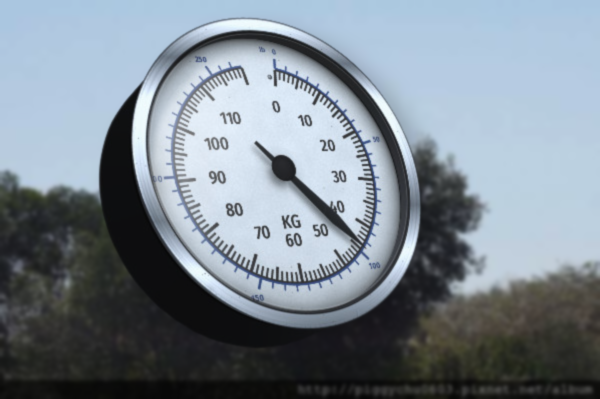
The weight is 45 kg
